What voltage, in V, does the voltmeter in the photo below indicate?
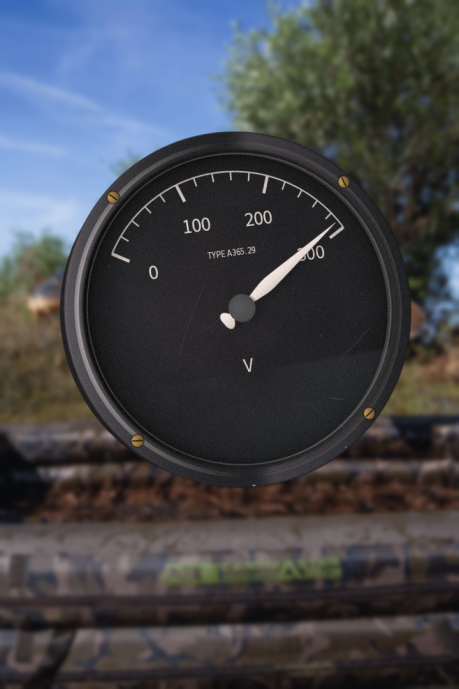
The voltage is 290 V
